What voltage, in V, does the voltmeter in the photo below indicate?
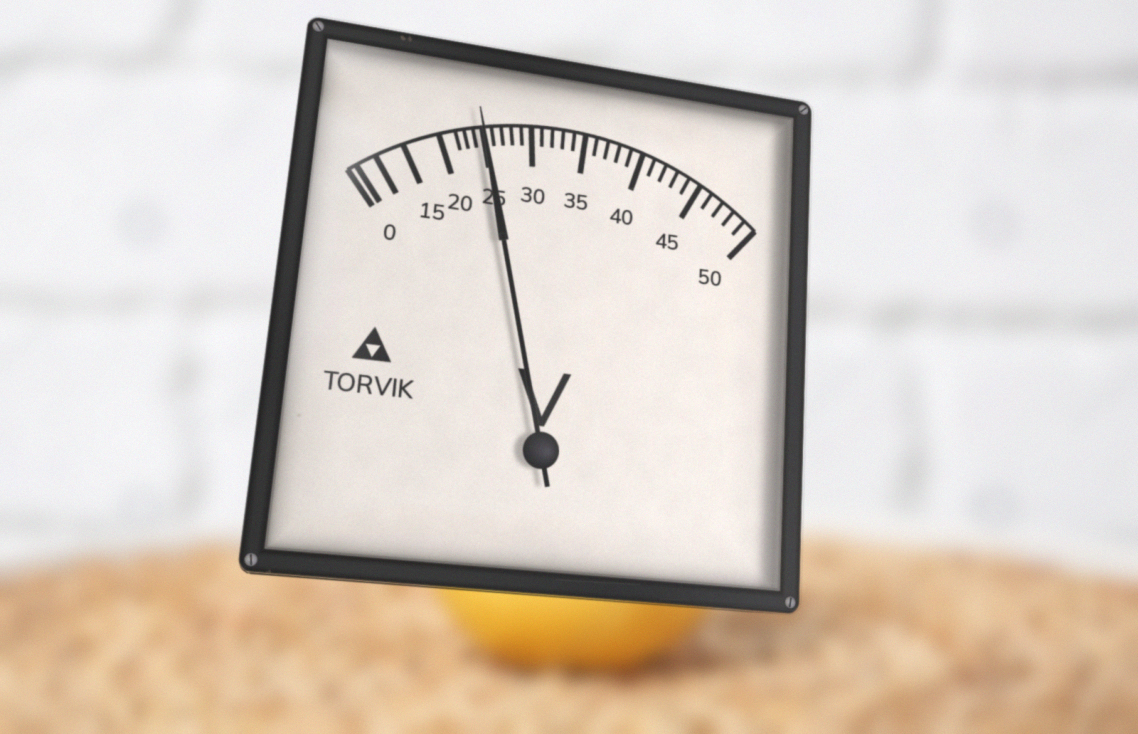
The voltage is 25 V
